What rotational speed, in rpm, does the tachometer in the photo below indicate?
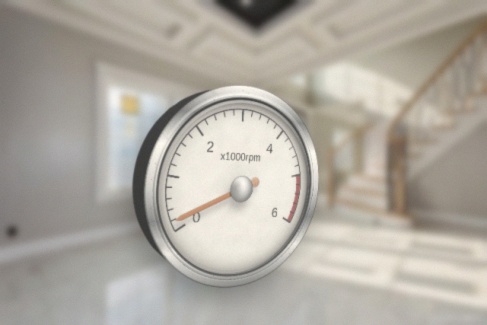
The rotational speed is 200 rpm
